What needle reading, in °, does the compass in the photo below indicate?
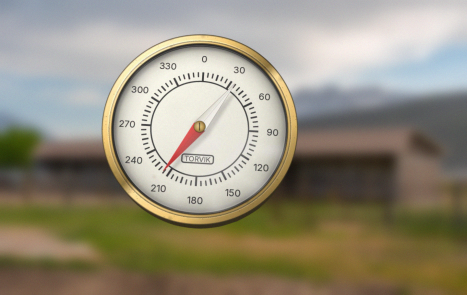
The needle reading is 215 °
